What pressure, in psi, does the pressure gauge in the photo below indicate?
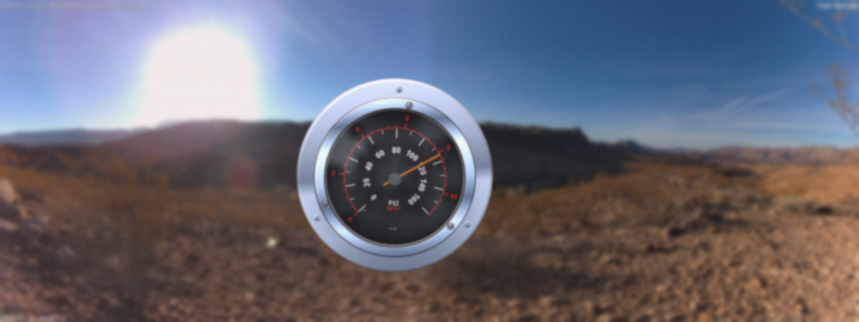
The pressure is 115 psi
